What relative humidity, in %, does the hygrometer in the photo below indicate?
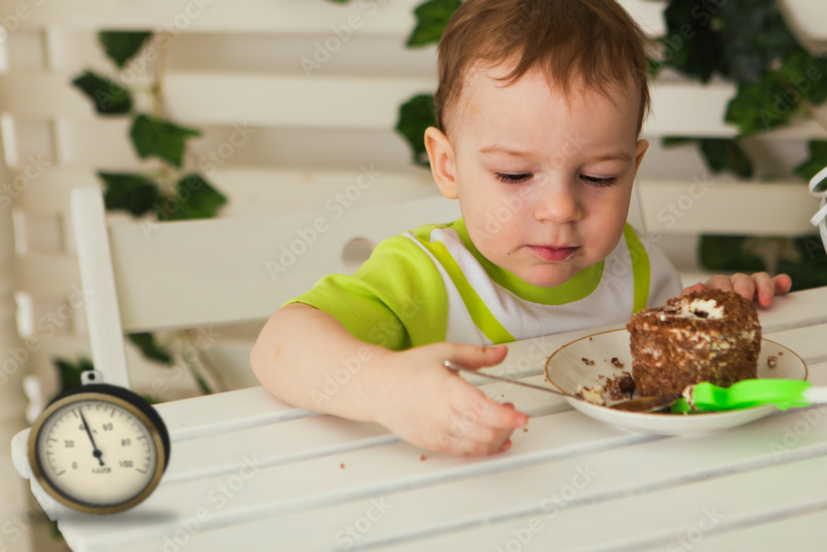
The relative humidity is 44 %
